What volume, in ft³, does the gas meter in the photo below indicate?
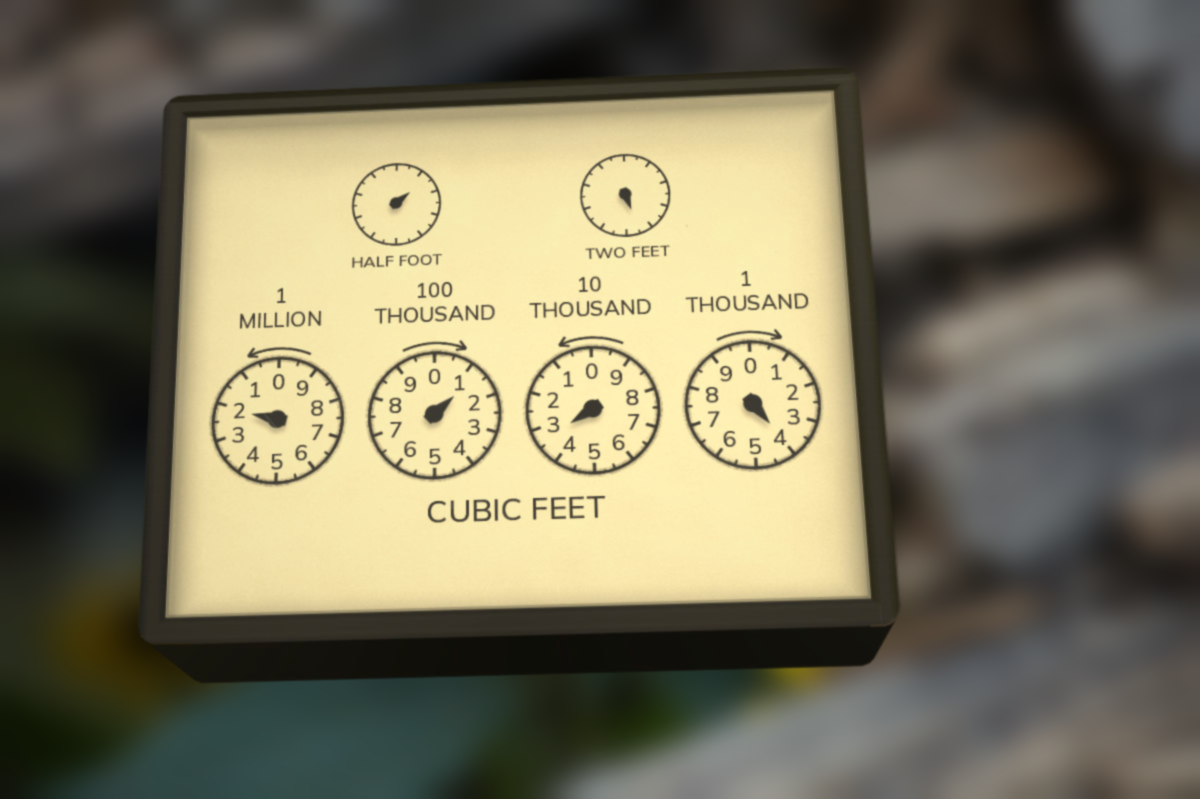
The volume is 213400 ft³
